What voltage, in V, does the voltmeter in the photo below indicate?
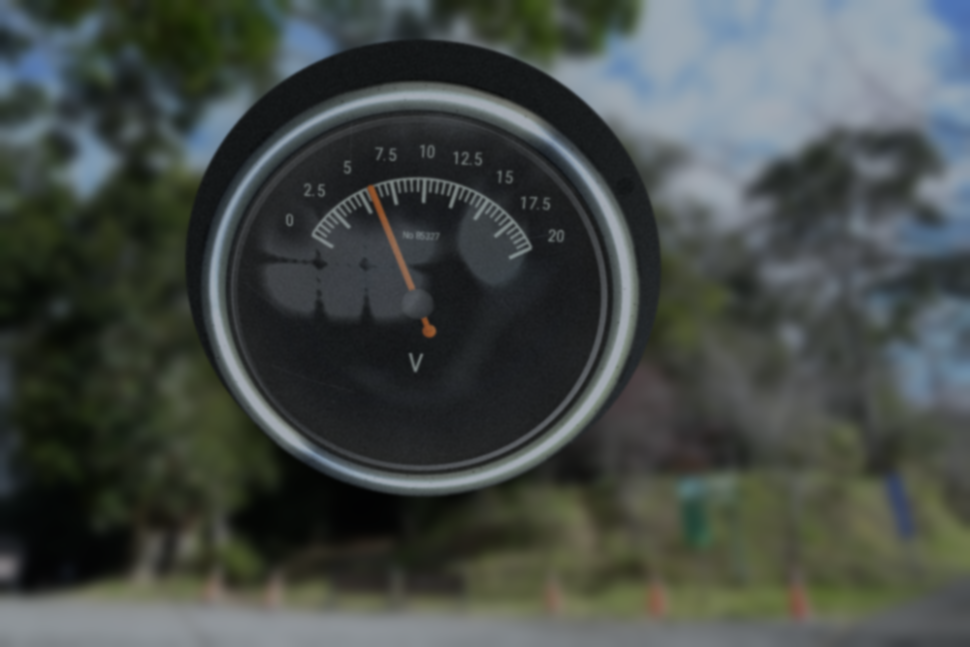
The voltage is 6 V
